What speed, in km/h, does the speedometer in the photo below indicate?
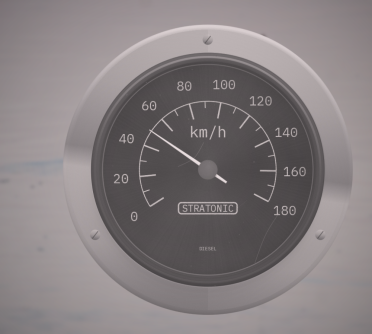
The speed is 50 km/h
